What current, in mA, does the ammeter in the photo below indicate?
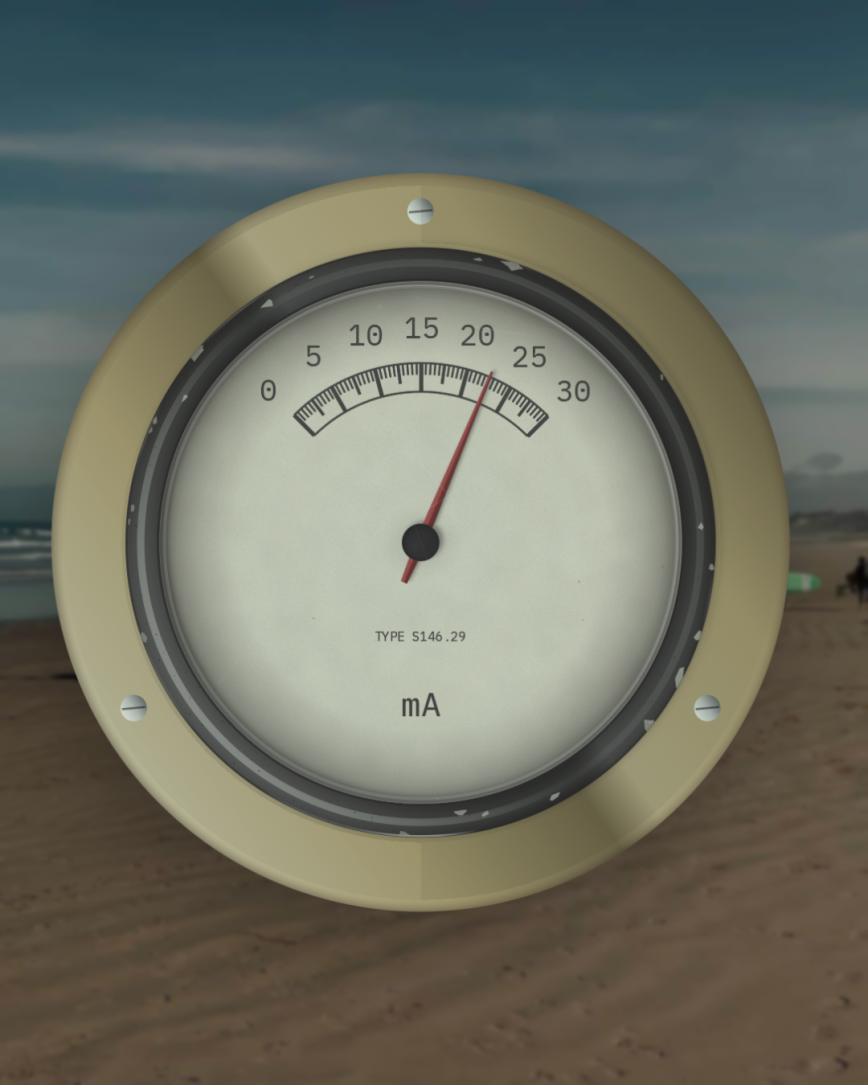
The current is 22.5 mA
